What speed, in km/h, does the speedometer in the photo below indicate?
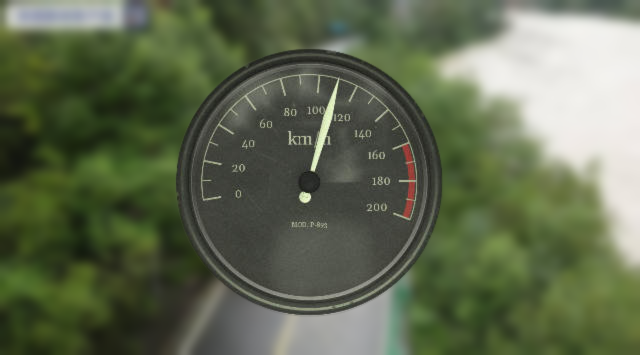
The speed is 110 km/h
